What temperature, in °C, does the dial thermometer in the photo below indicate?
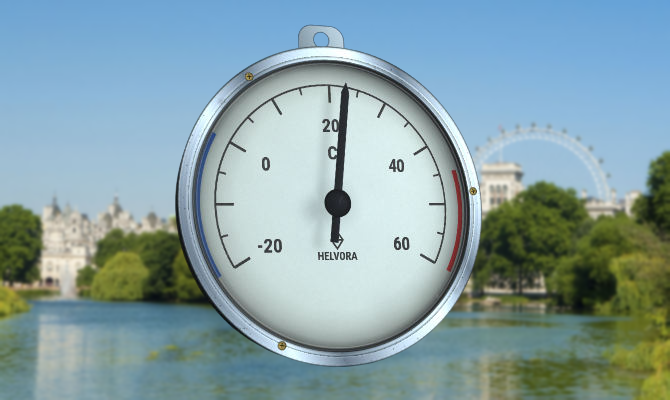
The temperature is 22.5 °C
